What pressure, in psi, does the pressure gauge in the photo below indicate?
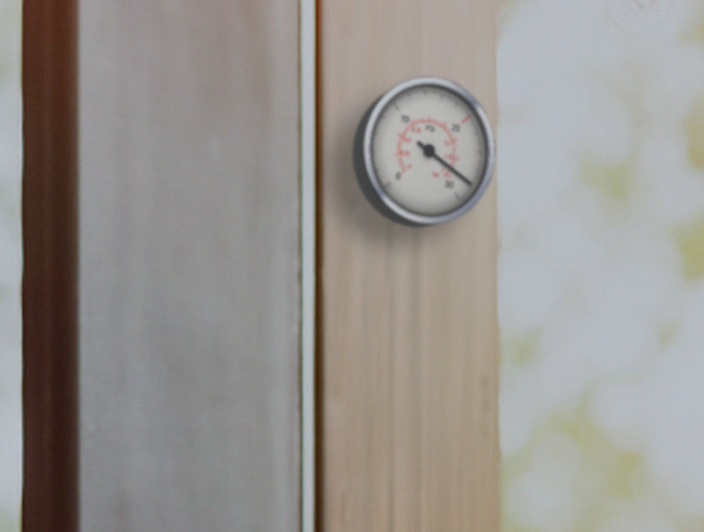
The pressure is 28 psi
